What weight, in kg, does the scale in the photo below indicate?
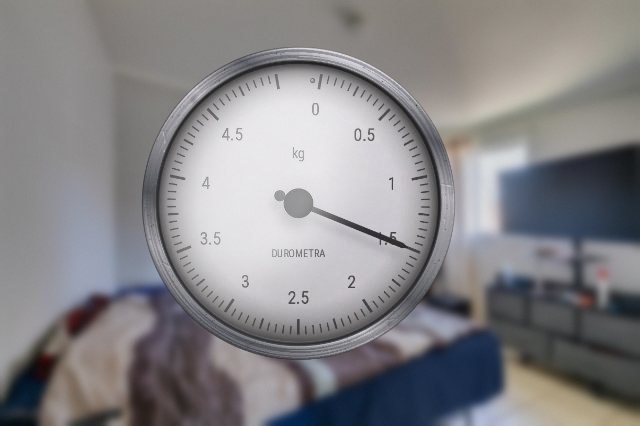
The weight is 1.5 kg
